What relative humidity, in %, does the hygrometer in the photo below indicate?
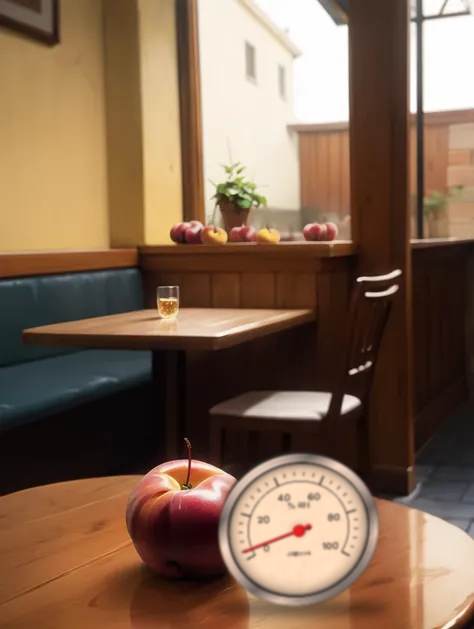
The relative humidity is 4 %
